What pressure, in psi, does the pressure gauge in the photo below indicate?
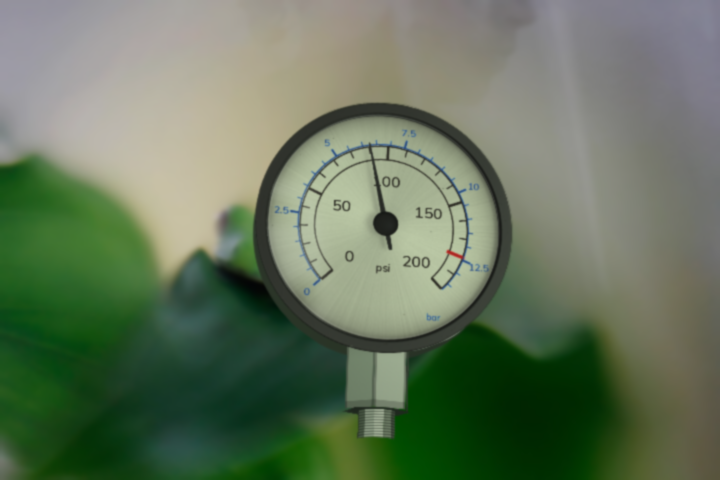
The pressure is 90 psi
